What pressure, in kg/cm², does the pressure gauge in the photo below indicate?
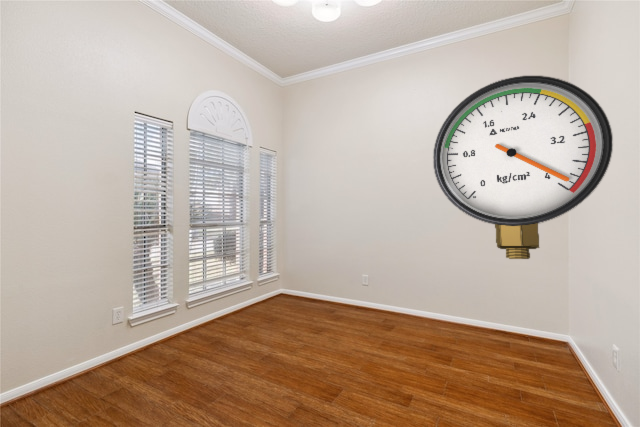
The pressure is 3.9 kg/cm²
